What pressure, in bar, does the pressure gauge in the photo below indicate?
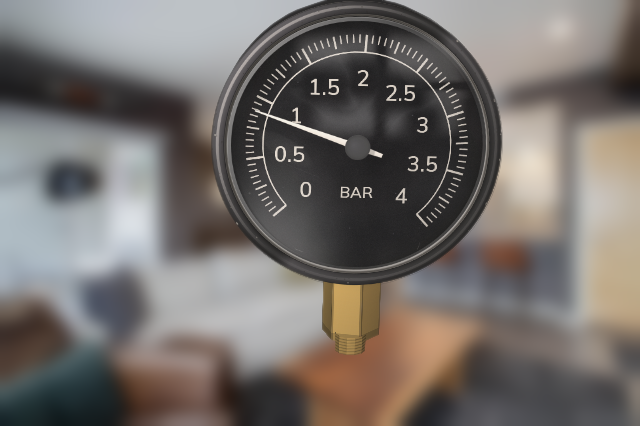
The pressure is 0.9 bar
